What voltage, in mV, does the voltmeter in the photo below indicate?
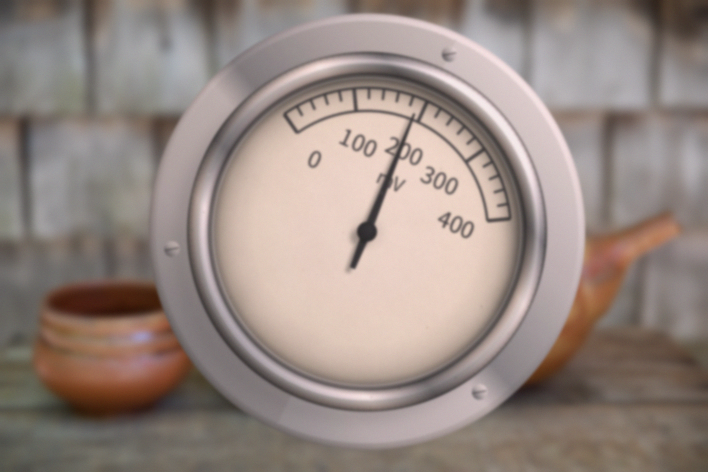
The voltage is 190 mV
